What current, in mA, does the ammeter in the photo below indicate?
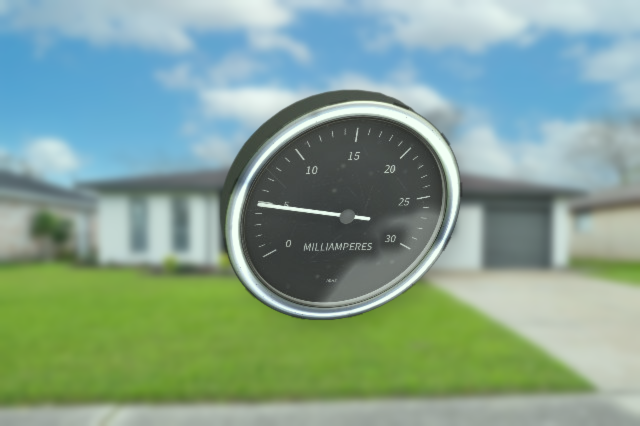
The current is 5 mA
